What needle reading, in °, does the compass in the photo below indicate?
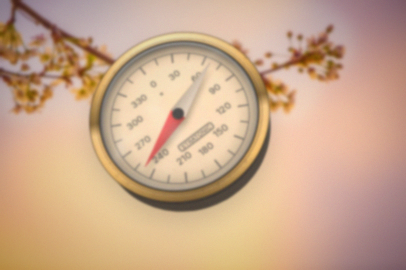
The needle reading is 247.5 °
